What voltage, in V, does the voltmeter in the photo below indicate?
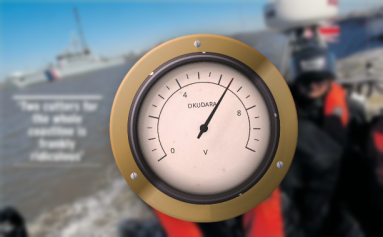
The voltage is 6.5 V
